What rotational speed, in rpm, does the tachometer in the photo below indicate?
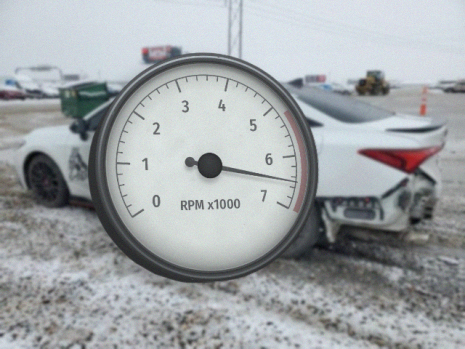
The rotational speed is 6500 rpm
